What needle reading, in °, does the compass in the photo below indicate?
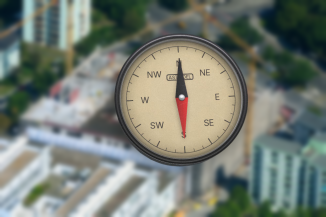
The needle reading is 180 °
